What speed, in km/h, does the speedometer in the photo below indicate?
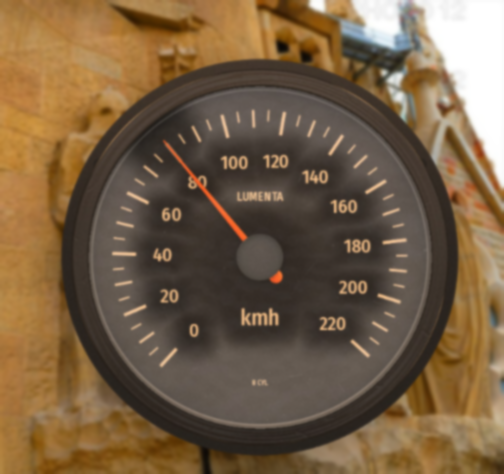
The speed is 80 km/h
